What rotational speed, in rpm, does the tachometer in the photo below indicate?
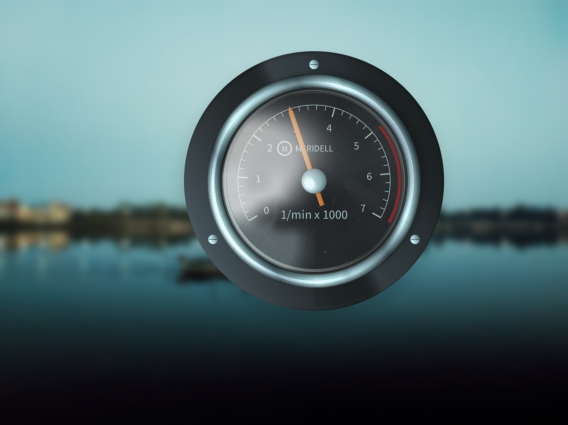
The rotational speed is 3000 rpm
